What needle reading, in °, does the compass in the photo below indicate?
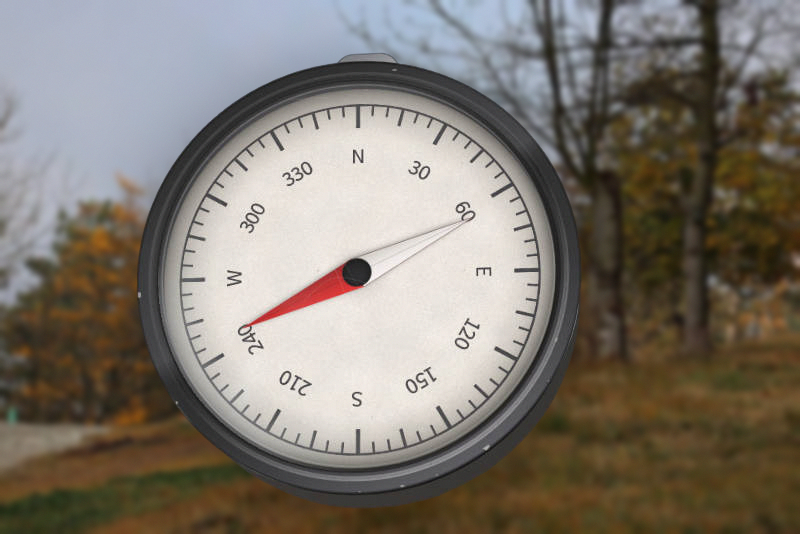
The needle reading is 245 °
